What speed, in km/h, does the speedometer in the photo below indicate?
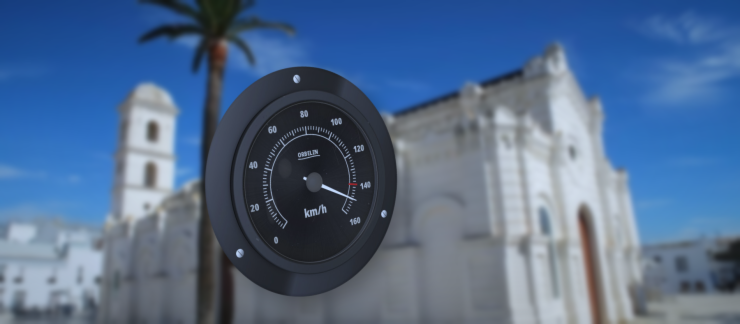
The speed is 150 km/h
